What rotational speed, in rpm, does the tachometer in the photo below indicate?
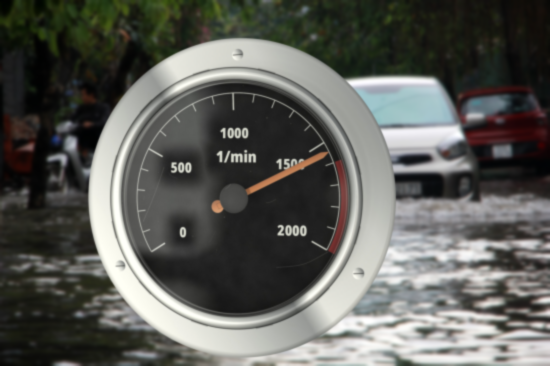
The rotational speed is 1550 rpm
